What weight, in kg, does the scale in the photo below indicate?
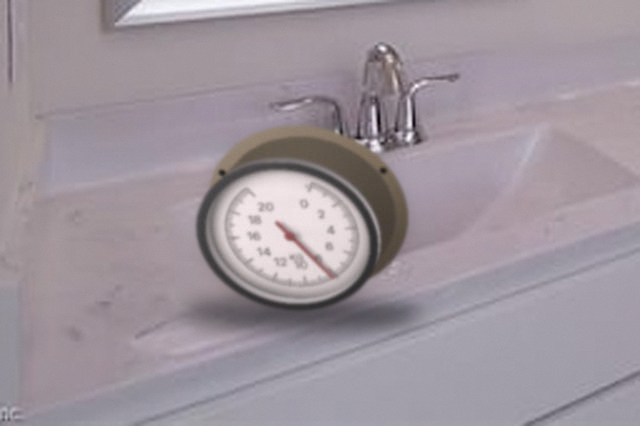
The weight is 8 kg
